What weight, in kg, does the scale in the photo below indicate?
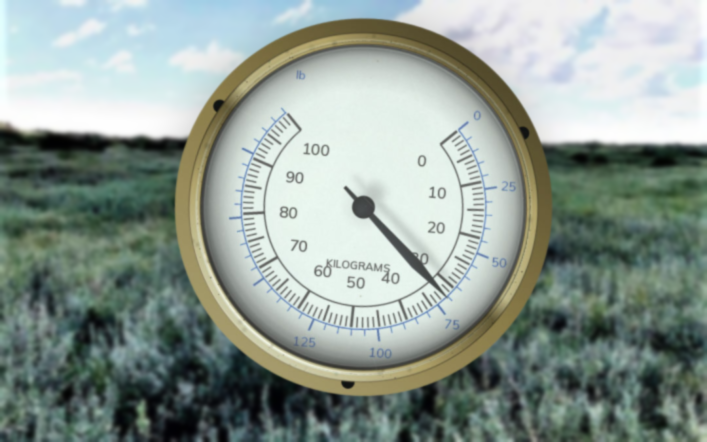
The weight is 32 kg
